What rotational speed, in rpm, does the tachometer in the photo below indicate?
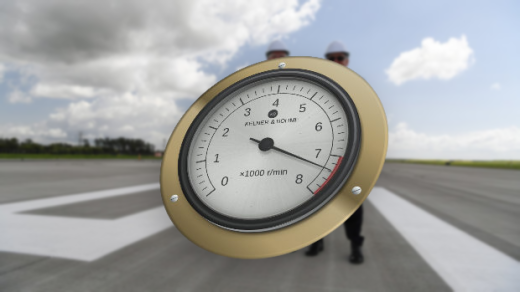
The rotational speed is 7400 rpm
